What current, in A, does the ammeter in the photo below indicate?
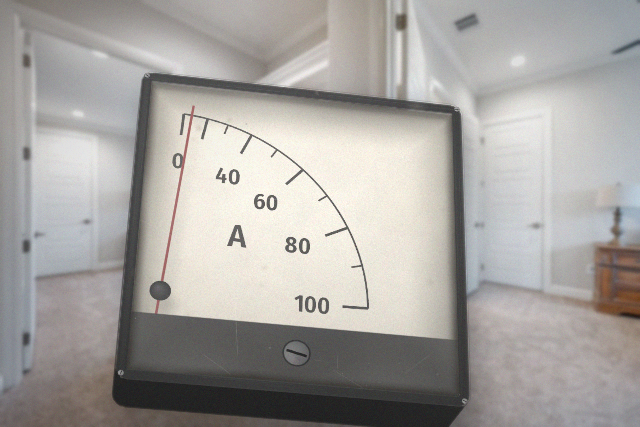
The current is 10 A
